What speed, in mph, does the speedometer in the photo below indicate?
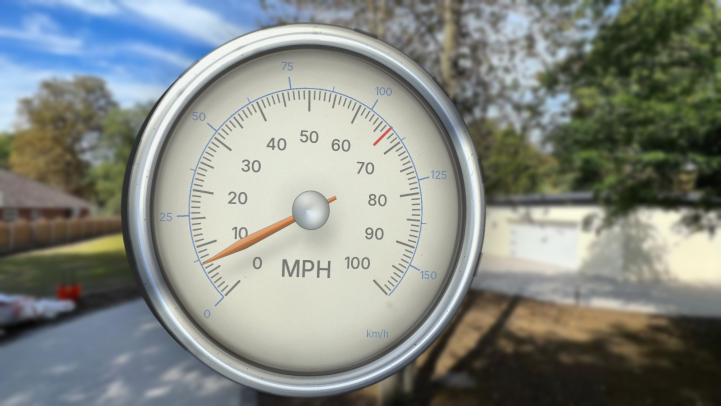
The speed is 7 mph
